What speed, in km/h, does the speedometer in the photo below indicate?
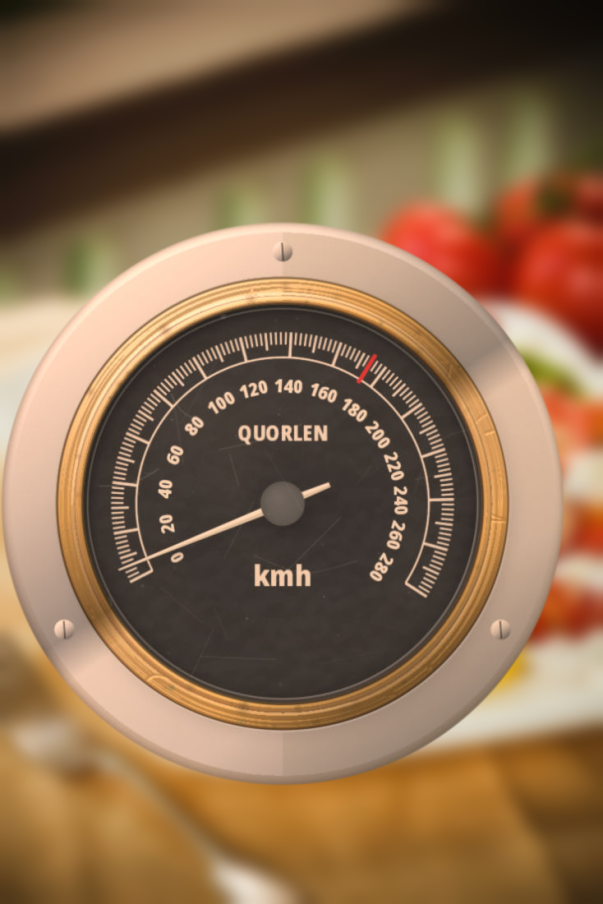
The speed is 6 km/h
